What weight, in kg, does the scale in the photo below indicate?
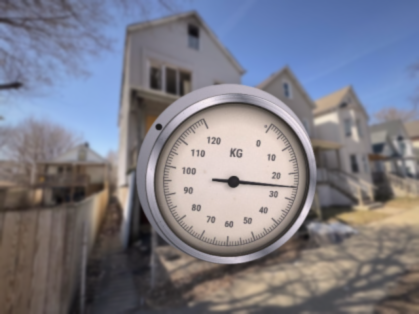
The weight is 25 kg
